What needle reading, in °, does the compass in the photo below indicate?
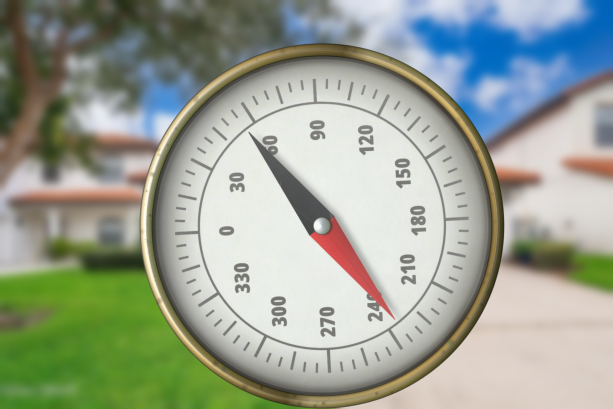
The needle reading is 235 °
